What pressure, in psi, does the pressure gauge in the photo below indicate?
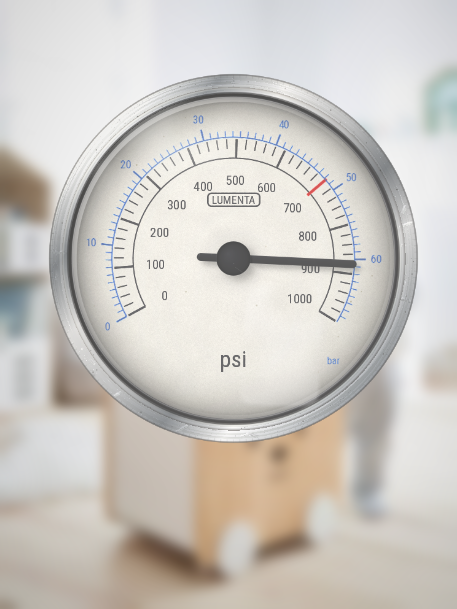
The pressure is 880 psi
